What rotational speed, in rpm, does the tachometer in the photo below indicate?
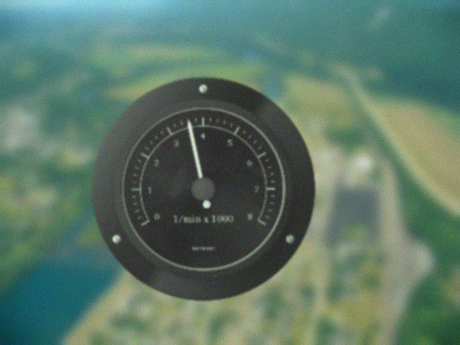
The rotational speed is 3600 rpm
